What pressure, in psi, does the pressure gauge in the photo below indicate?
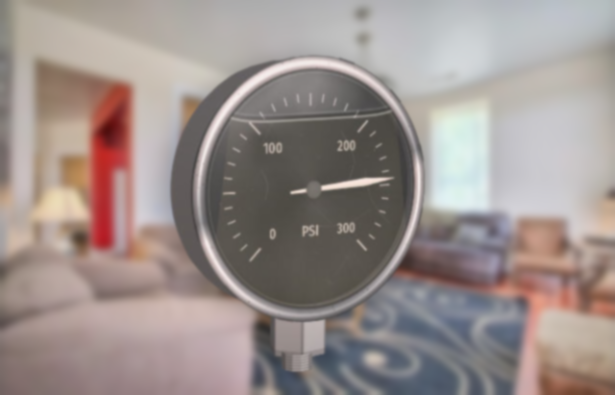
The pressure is 245 psi
